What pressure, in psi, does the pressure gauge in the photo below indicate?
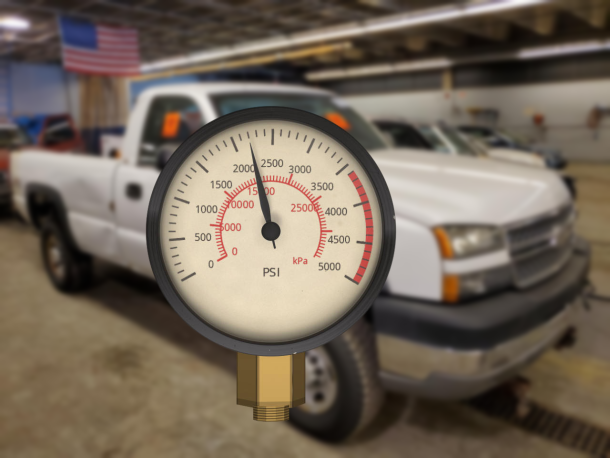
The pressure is 2200 psi
